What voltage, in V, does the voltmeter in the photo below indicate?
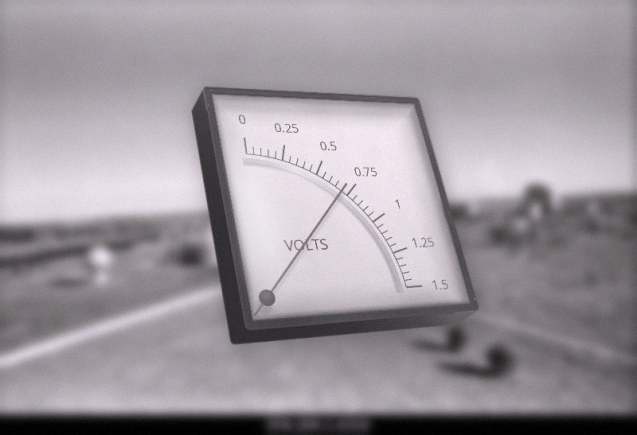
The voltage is 0.7 V
